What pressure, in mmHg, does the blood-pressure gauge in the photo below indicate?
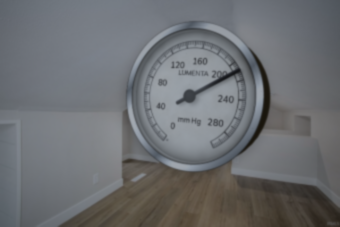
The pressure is 210 mmHg
